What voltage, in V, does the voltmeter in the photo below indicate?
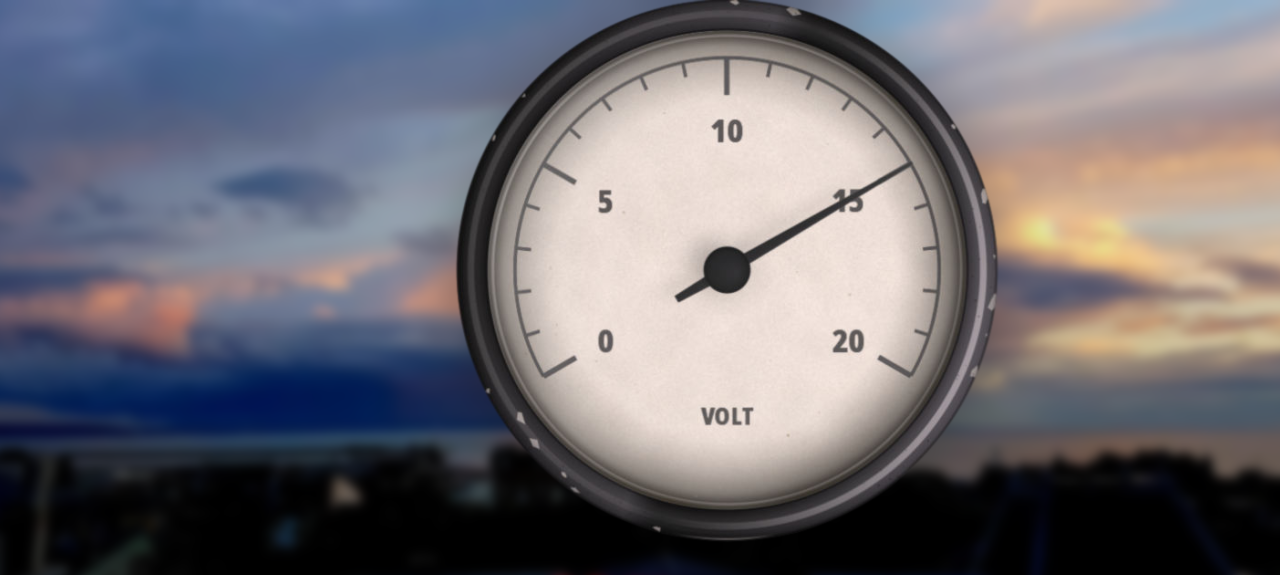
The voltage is 15 V
